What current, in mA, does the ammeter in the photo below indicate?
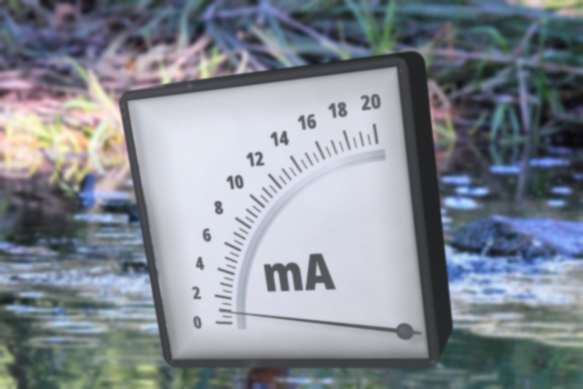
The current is 1 mA
